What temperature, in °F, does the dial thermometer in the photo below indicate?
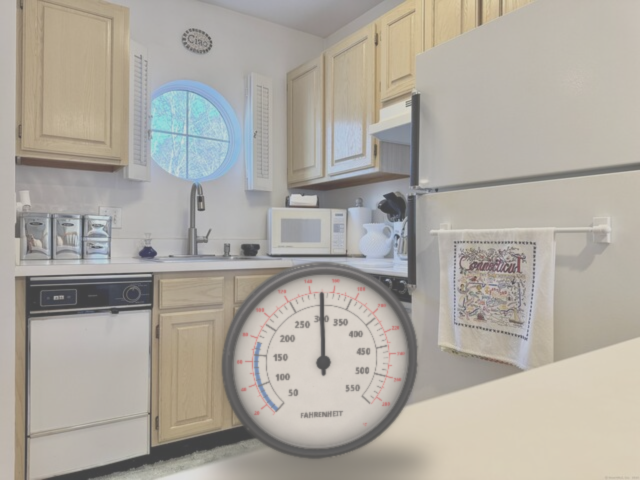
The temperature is 300 °F
